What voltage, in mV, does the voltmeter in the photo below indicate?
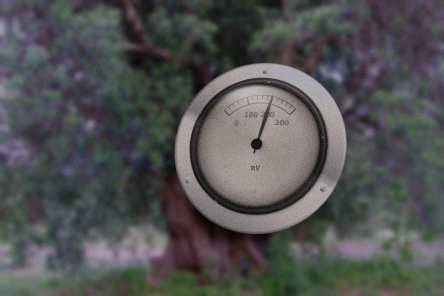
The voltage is 200 mV
